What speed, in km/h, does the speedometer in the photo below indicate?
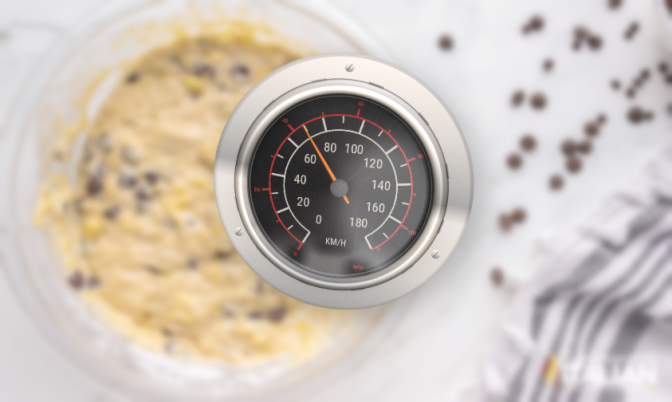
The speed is 70 km/h
